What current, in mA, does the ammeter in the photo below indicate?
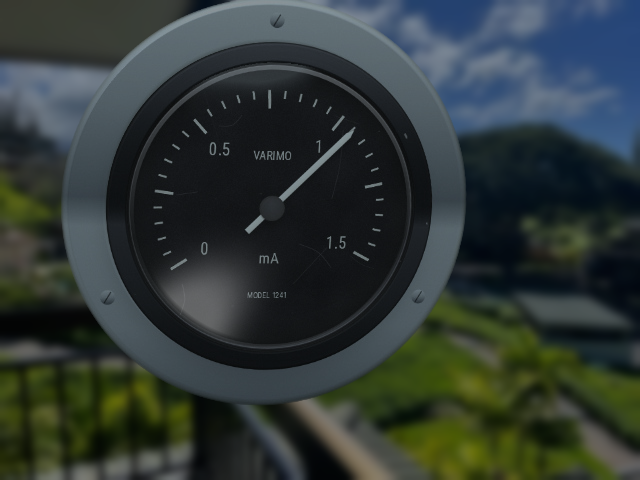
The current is 1.05 mA
